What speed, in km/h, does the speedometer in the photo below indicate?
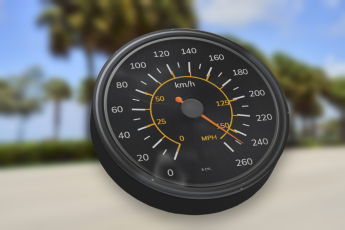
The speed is 250 km/h
